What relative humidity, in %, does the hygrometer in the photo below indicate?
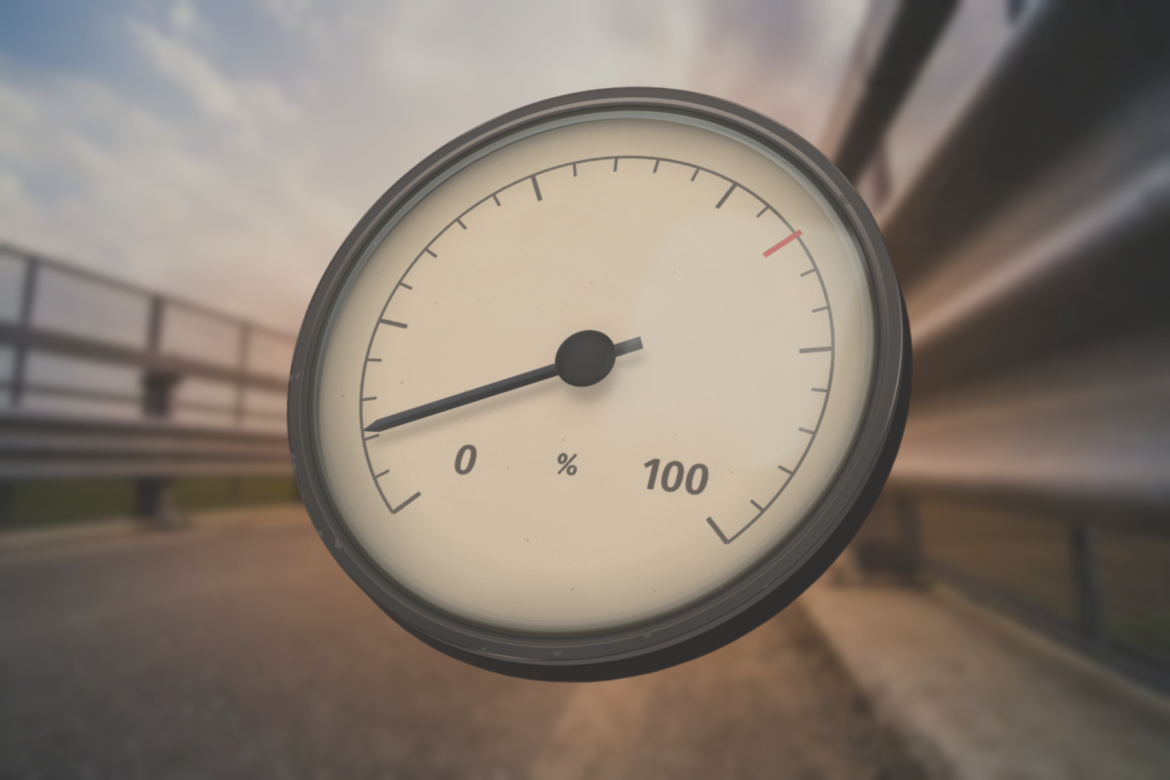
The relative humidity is 8 %
